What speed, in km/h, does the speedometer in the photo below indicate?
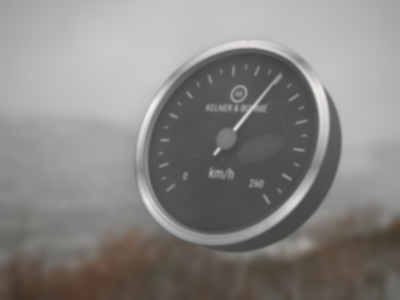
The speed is 160 km/h
